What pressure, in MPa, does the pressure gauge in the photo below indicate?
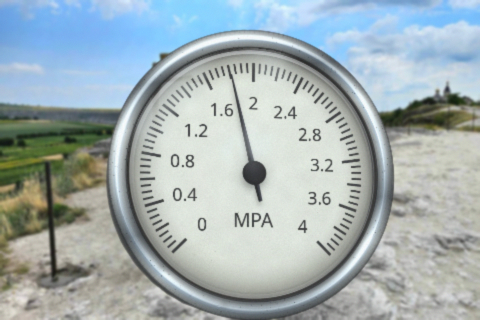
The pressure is 1.8 MPa
